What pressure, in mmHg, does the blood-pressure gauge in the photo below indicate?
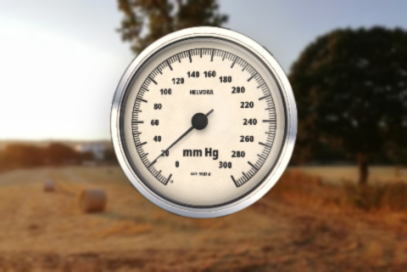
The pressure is 20 mmHg
